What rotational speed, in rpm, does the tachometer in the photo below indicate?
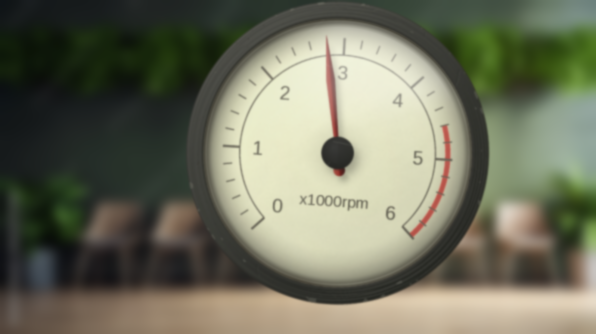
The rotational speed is 2800 rpm
